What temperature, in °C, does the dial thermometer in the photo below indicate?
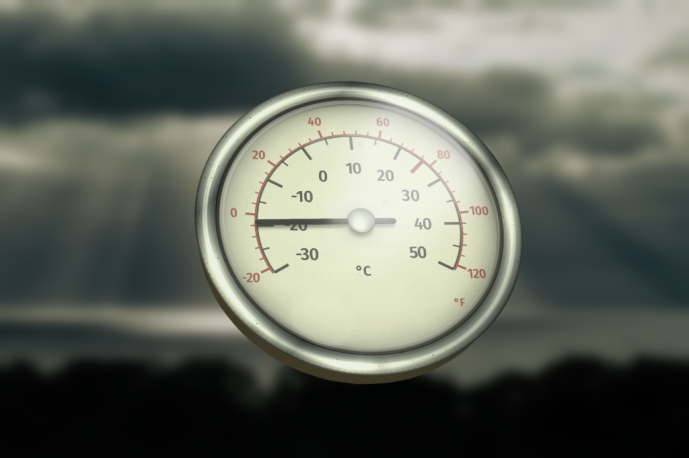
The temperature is -20 °C
